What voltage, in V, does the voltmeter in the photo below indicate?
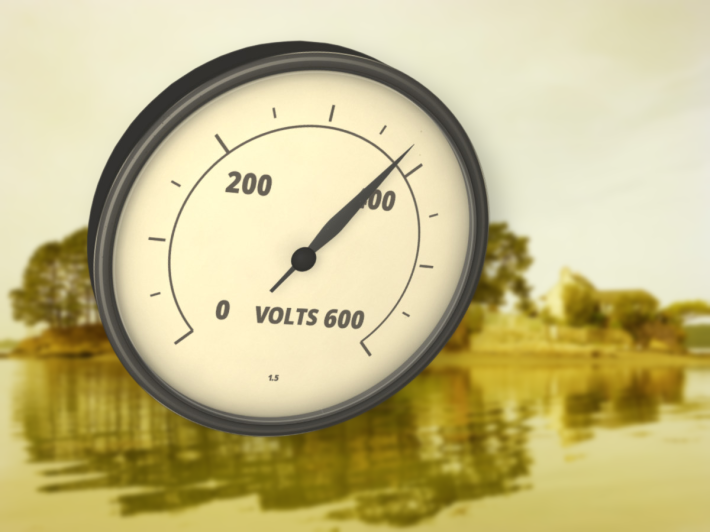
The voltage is 375 V
